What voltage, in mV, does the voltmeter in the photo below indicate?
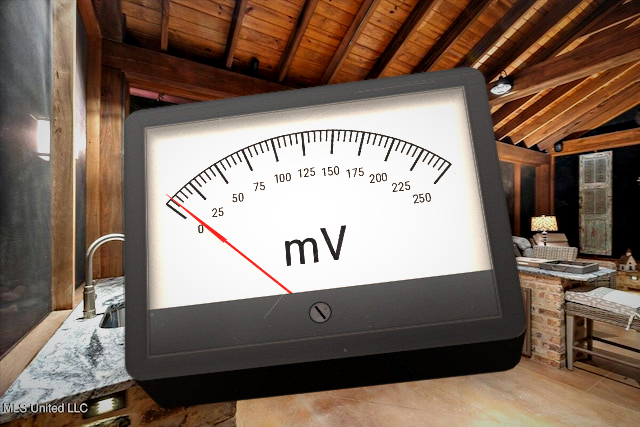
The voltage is 5 mV
